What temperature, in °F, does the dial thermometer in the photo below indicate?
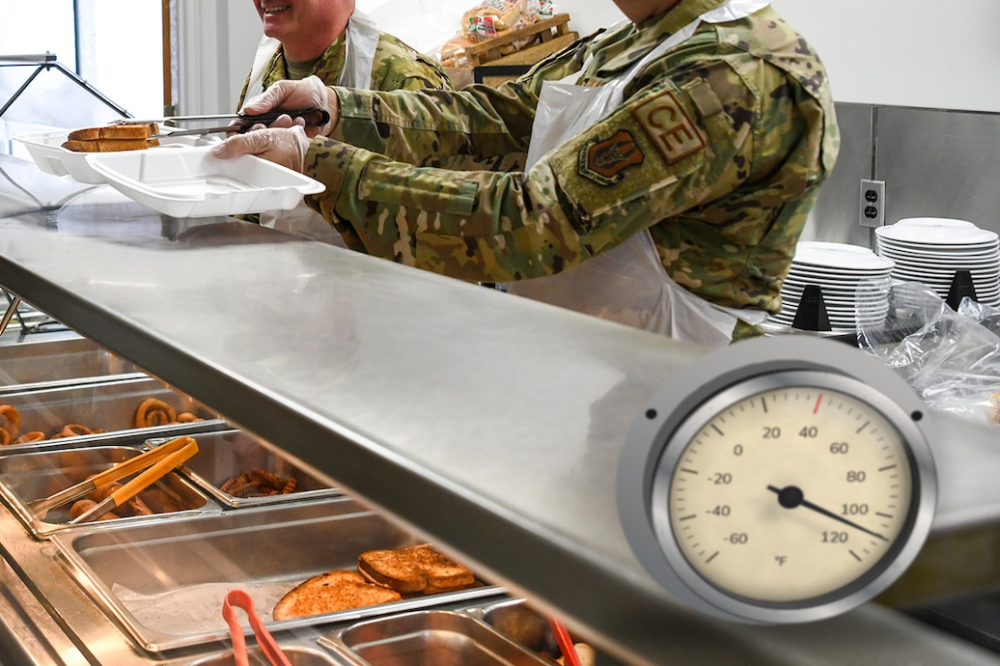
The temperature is 108 °F
